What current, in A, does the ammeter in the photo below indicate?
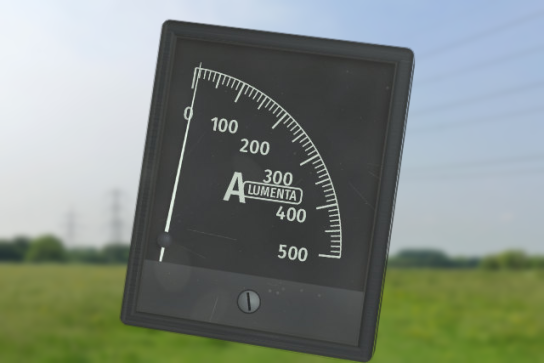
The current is 10 A
